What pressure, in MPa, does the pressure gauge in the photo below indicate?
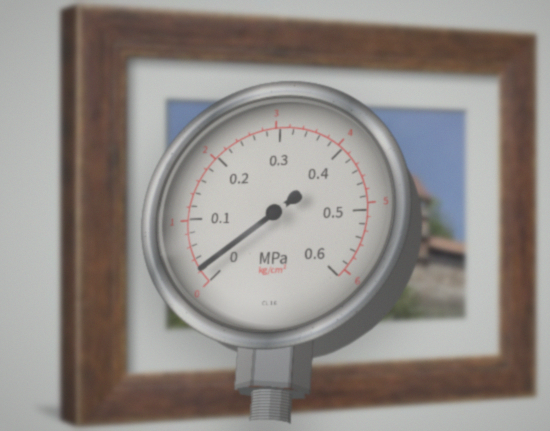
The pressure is 0.02 MPa
